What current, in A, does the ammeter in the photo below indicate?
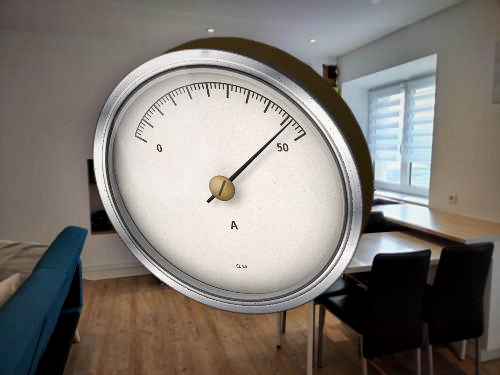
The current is 46 A
